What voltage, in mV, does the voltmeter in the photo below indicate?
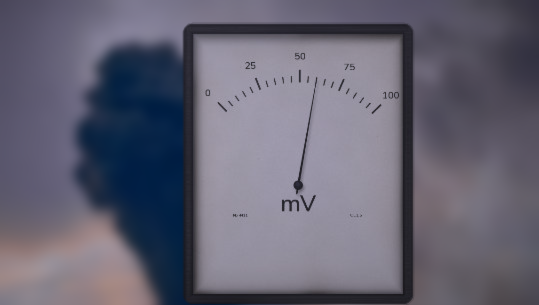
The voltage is 60 mV
